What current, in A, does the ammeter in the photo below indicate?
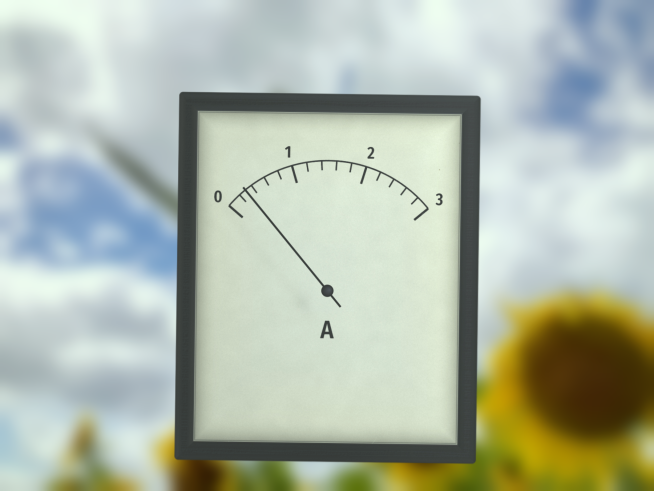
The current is 0.3 A
